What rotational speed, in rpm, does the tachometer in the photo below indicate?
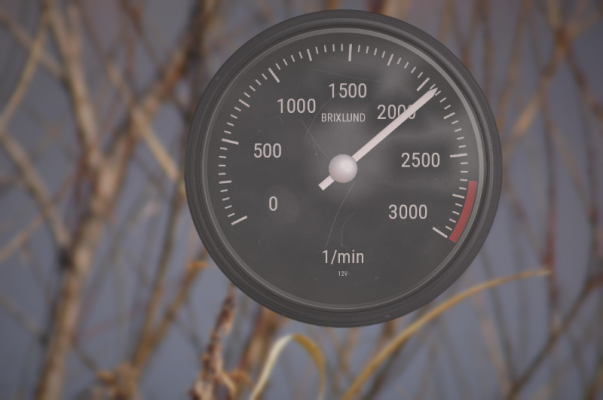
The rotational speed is 2075 rpm
